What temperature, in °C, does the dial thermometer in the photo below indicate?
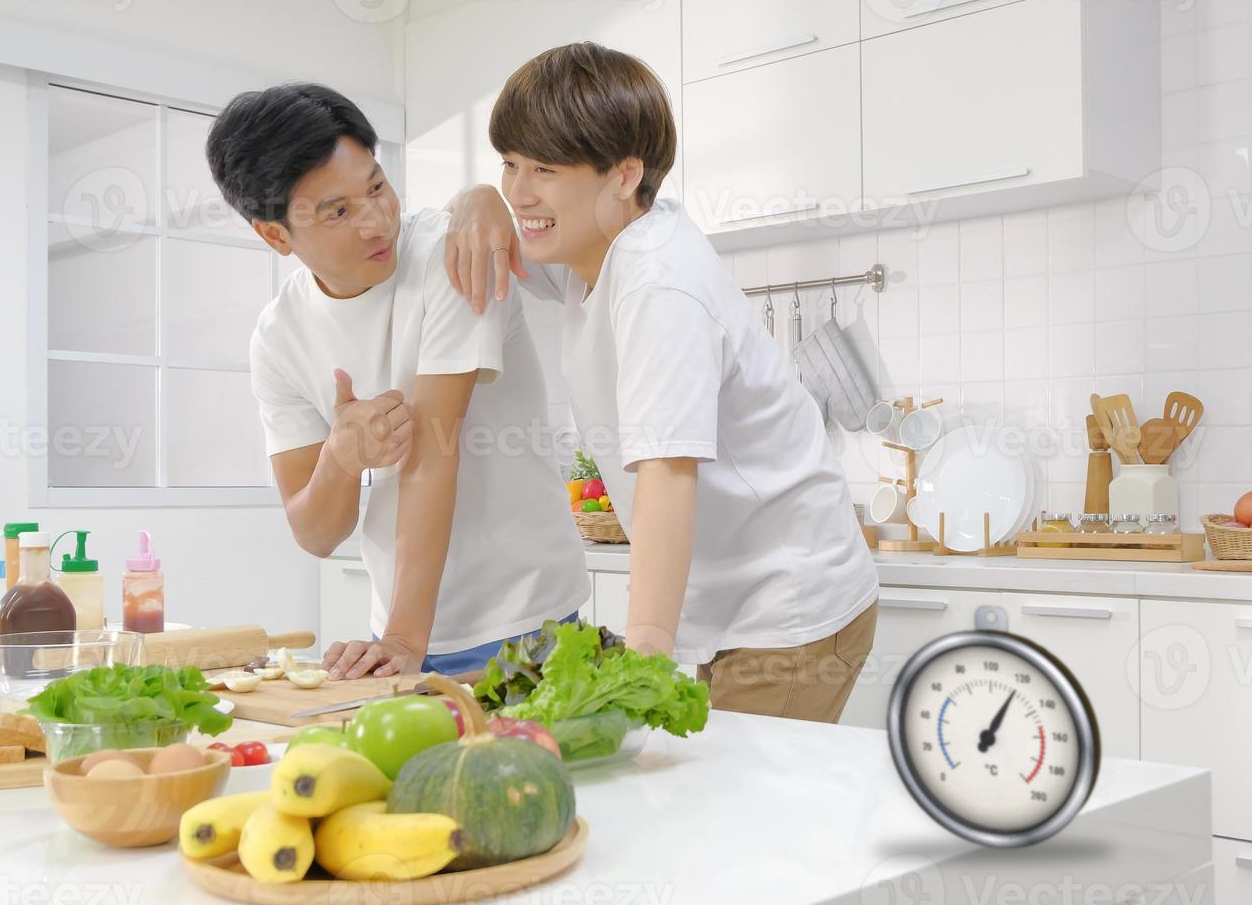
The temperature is 120 °C
